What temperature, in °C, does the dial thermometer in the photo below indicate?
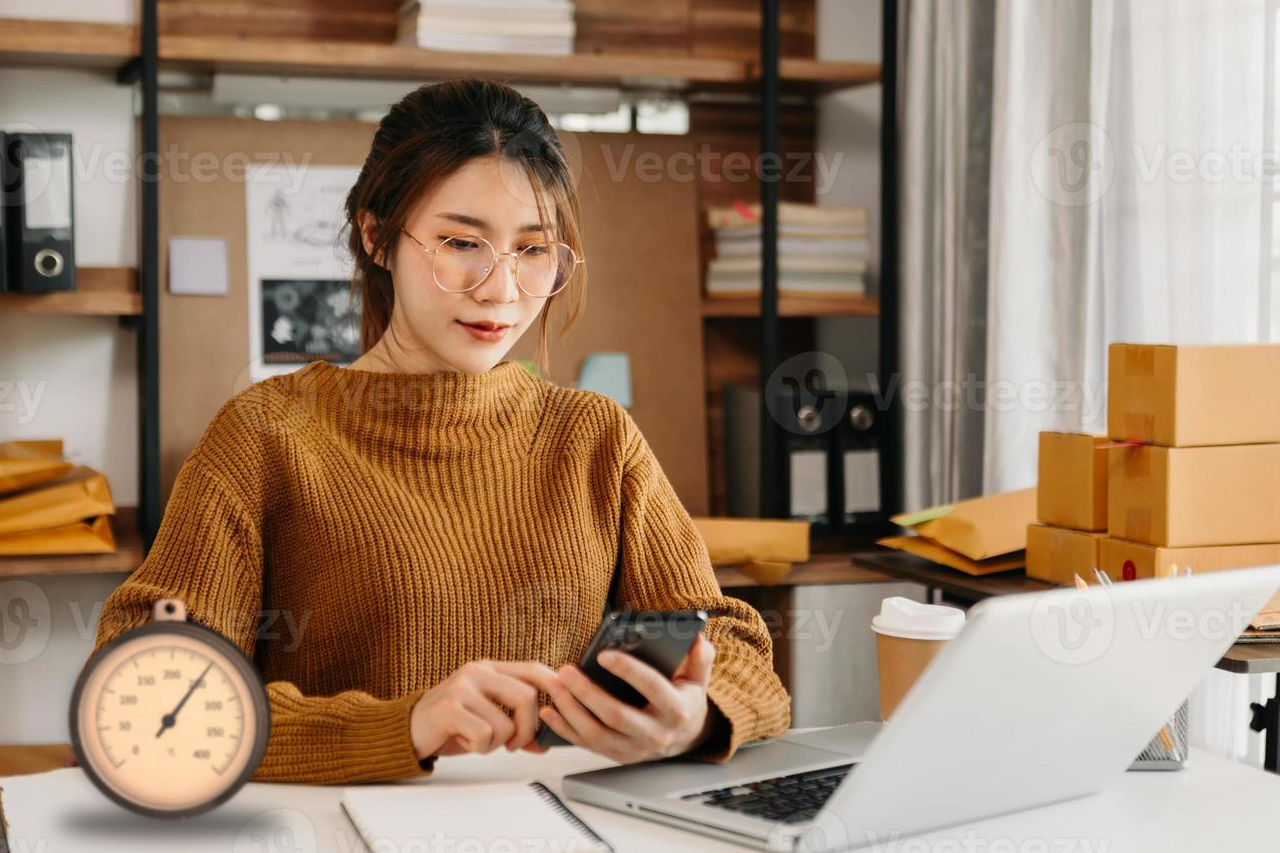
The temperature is 250 °C
